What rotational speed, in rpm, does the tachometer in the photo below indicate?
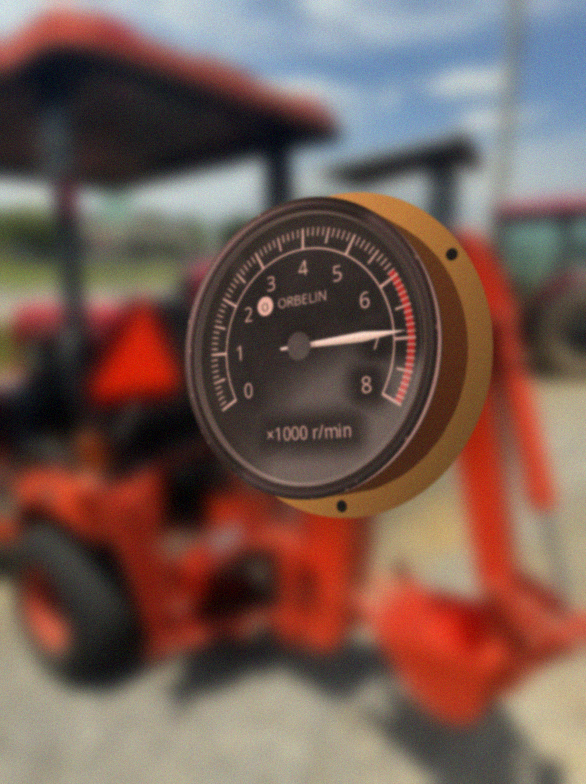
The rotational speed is 6900 rpm
